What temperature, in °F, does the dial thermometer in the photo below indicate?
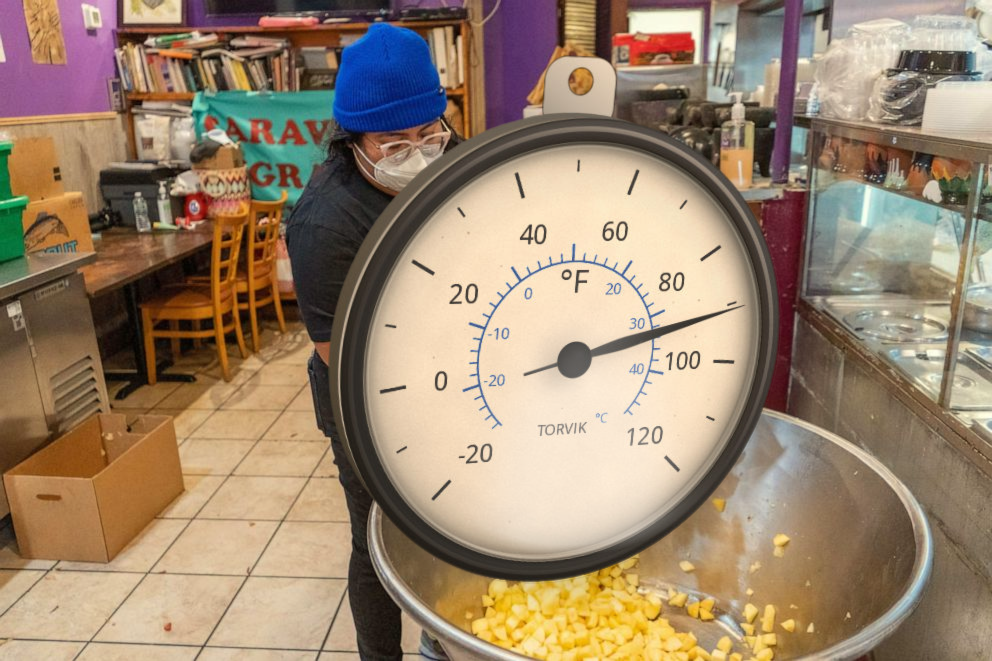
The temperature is 90 °F
